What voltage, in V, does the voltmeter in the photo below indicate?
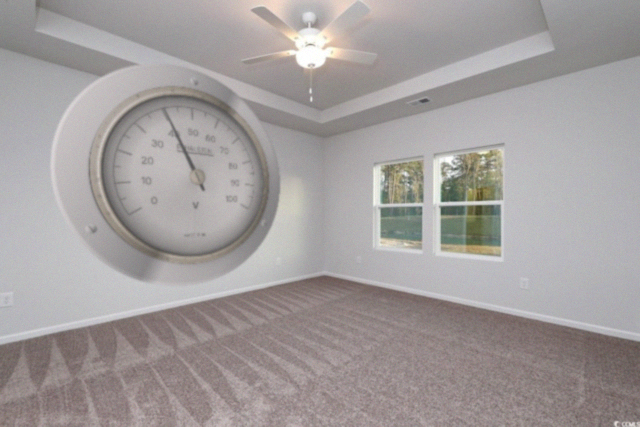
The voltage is 40 V
